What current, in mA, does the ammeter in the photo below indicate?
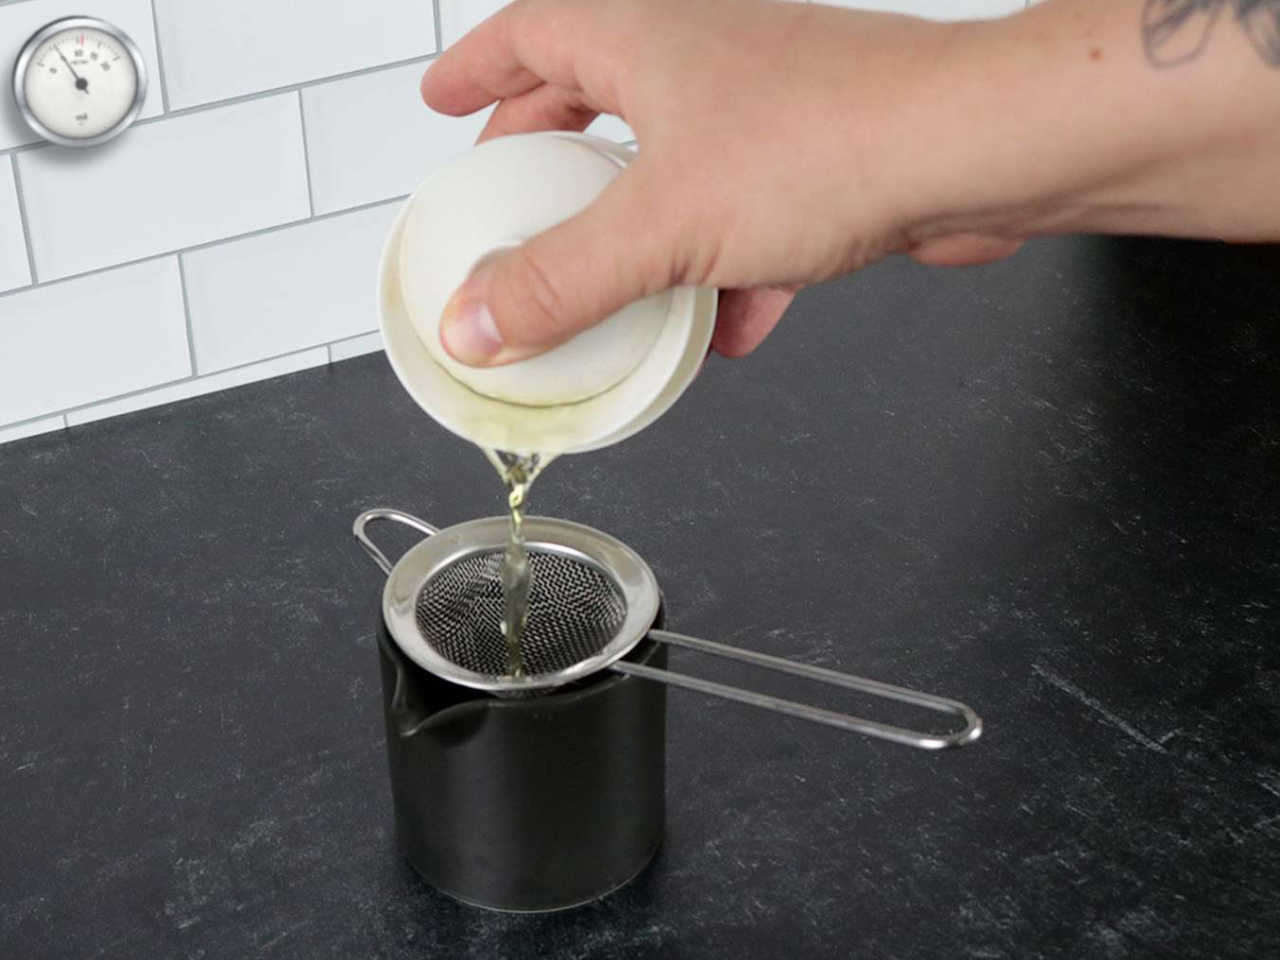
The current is 5 mA
